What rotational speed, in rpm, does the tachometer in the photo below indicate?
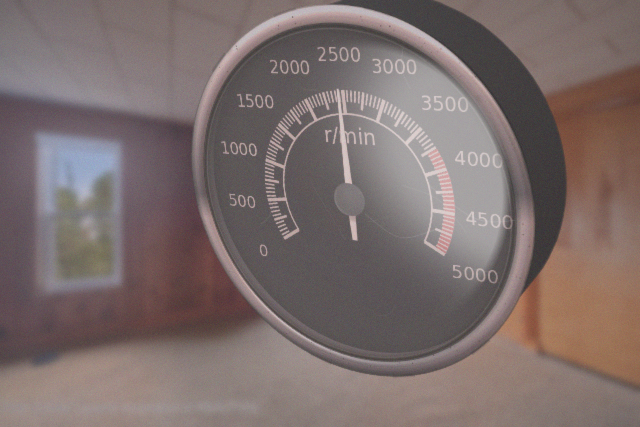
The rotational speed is 2500 rpm
